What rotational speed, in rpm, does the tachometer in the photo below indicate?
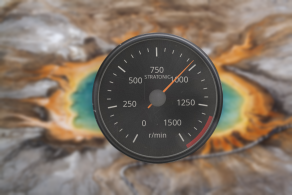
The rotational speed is 975 rpm
